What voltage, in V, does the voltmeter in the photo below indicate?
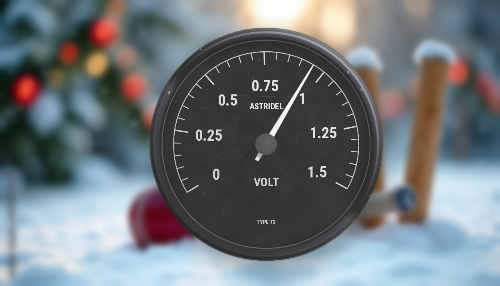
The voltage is 0.95 V
